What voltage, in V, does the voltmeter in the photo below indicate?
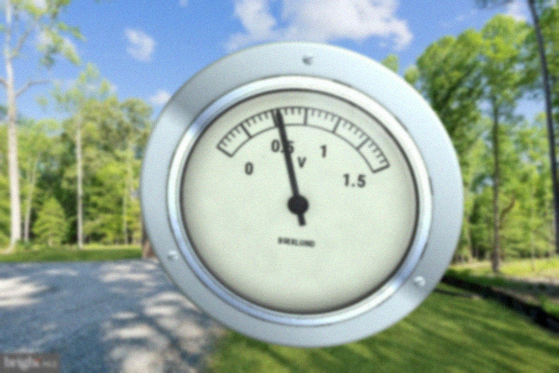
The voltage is 0.55 V
